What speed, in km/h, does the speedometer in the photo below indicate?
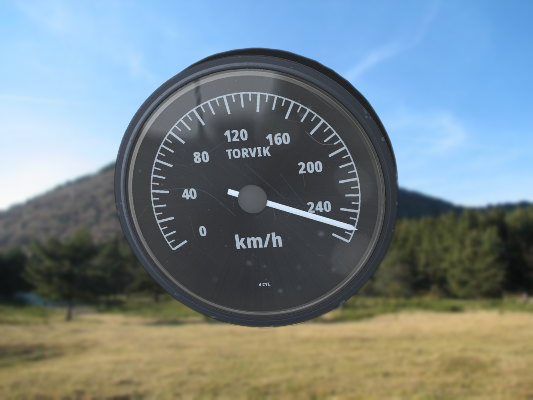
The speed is 250 km/h
